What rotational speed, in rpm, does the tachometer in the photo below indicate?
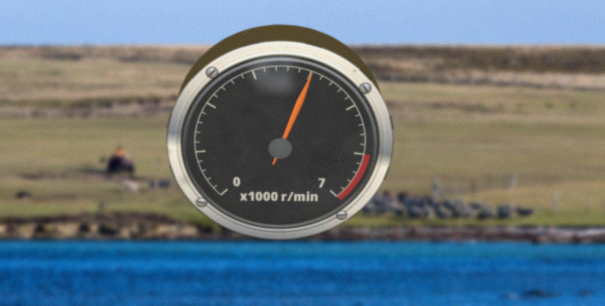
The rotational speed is 4000 rpm
